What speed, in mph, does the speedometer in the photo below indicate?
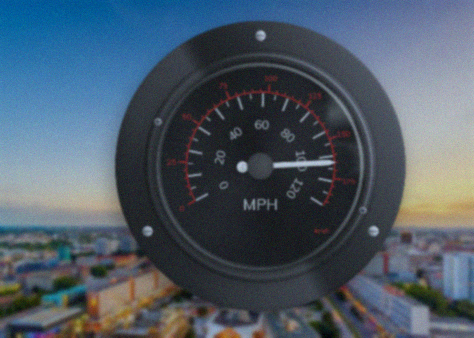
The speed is 102.5 mph
